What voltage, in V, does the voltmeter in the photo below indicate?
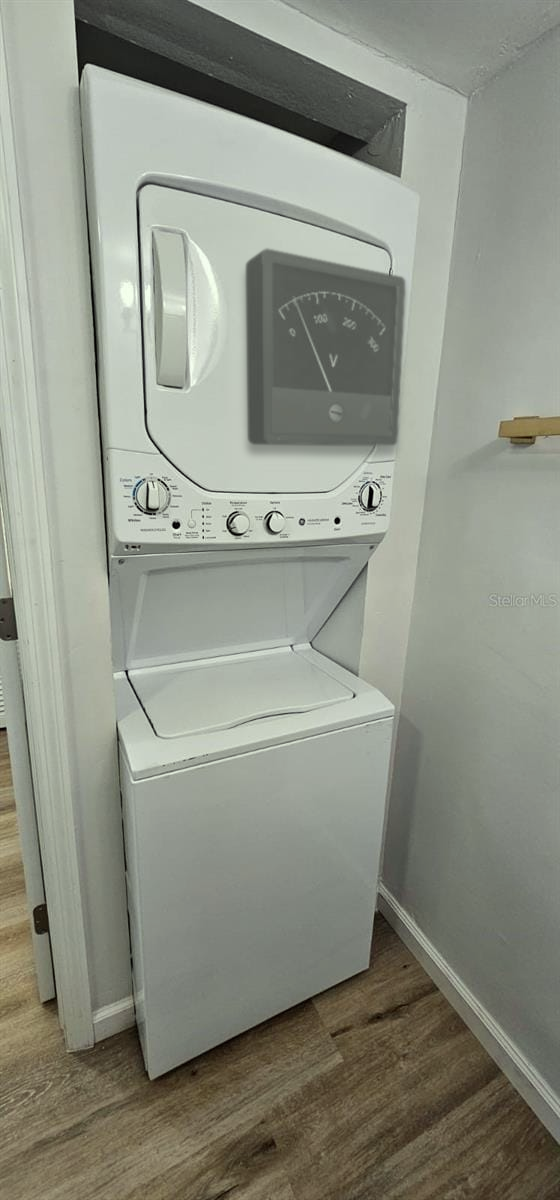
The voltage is 40 V
